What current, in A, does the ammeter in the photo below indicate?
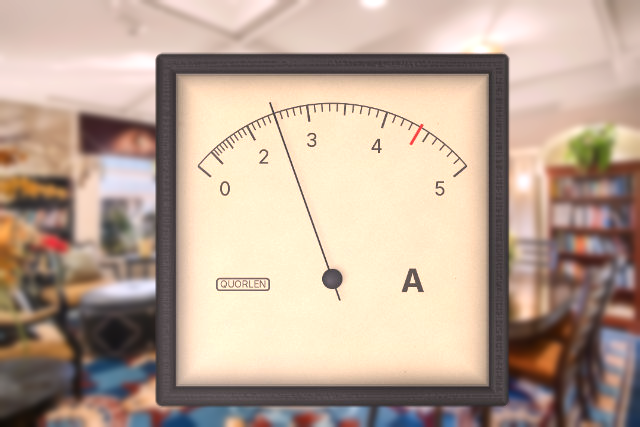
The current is 2.5 A
